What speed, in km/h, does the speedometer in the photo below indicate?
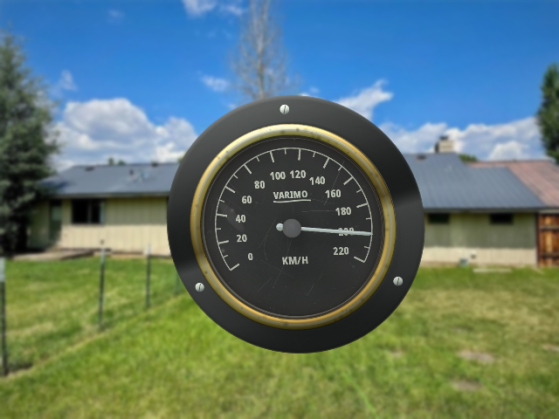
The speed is 200 km/h
